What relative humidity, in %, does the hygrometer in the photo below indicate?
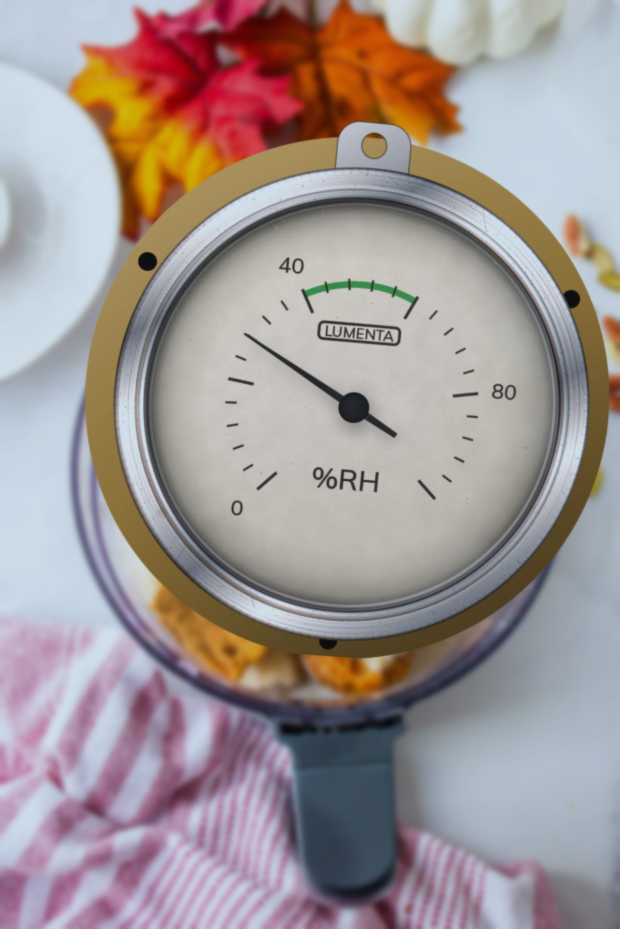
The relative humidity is 28 %
